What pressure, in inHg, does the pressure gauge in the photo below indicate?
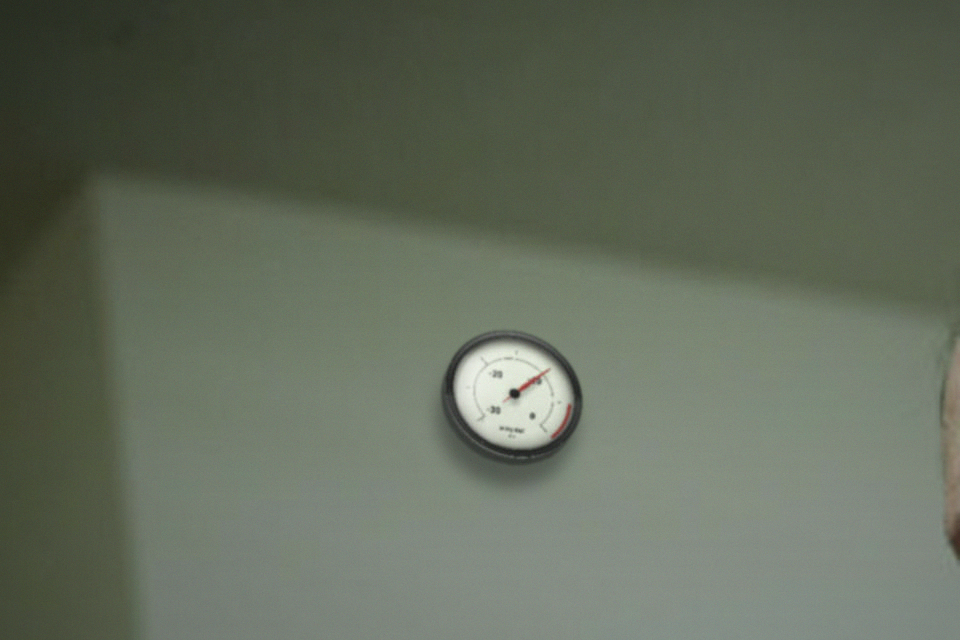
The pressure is -10 inHg
